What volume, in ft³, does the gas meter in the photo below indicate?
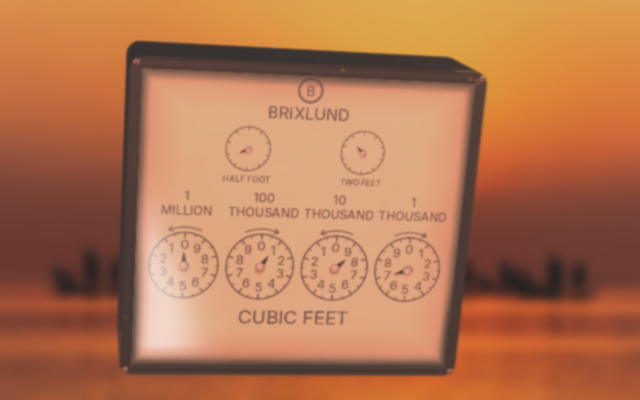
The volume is 8700 ft³
